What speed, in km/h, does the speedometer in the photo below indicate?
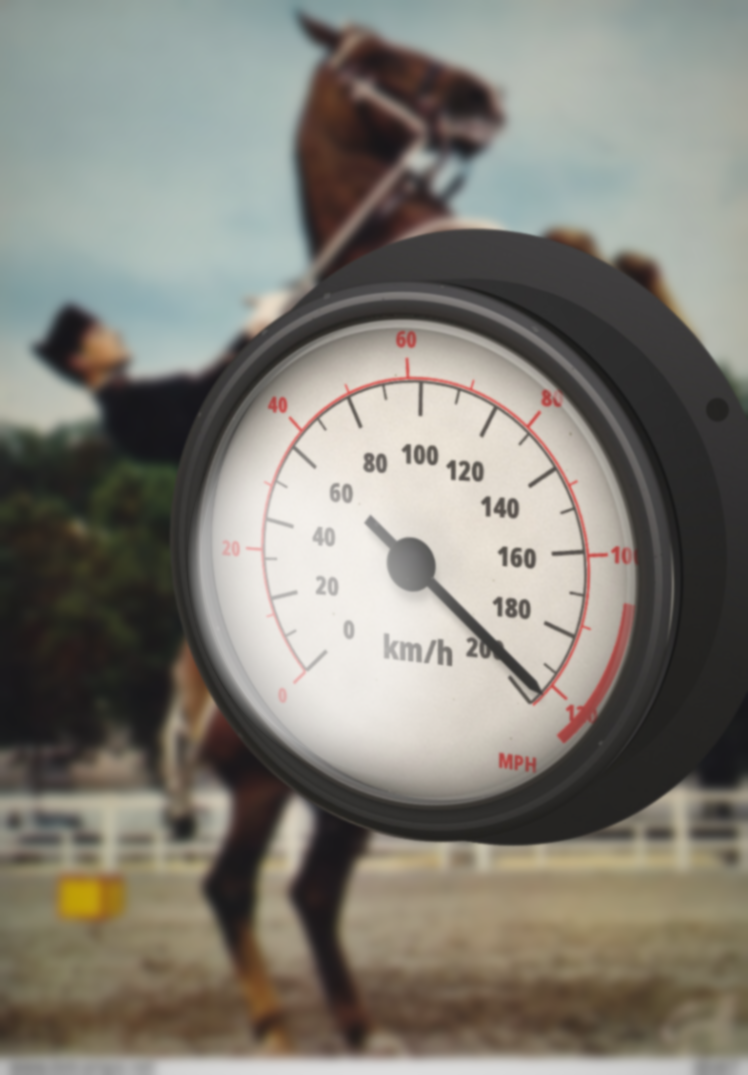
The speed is 195 km/h
